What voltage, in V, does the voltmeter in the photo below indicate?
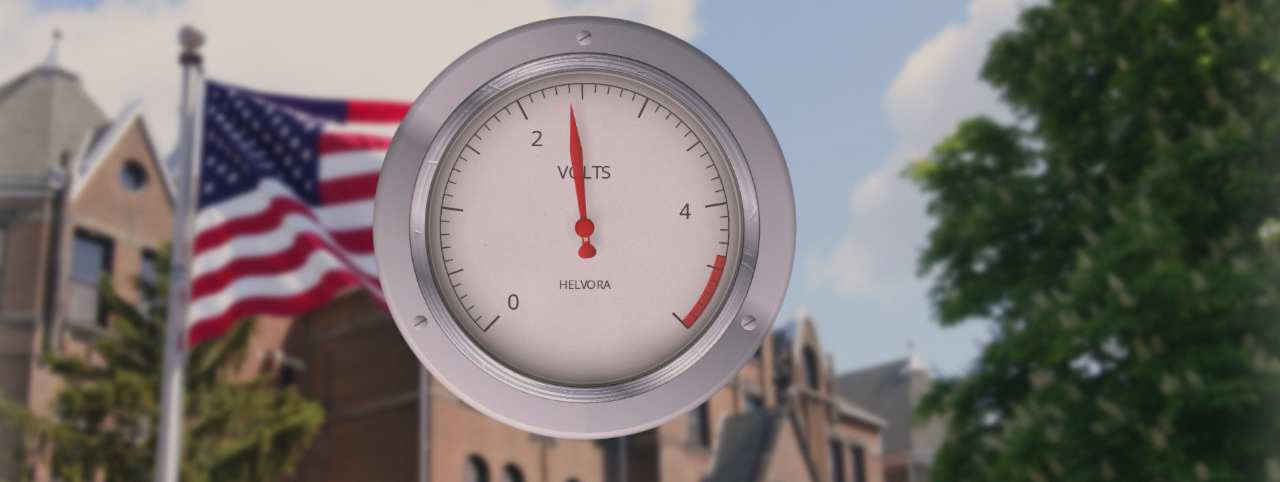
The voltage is 2.4 V
